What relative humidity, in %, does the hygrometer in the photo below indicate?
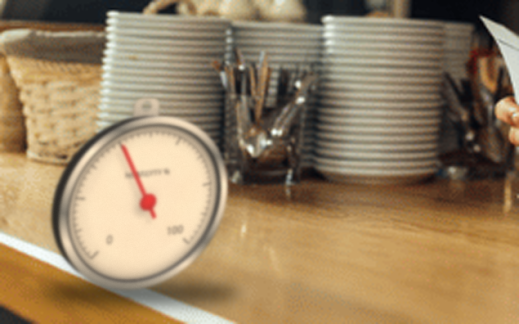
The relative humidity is 40 %
